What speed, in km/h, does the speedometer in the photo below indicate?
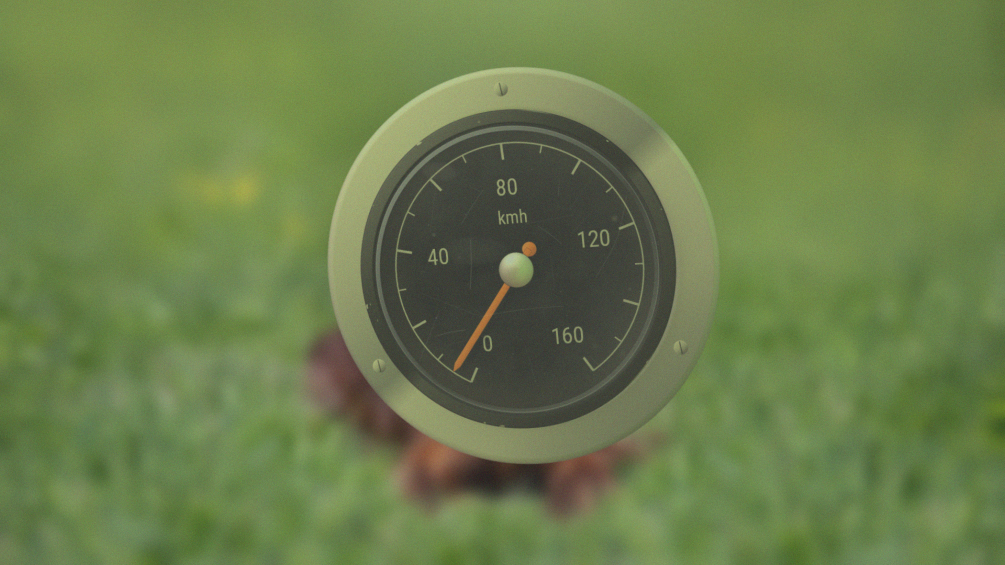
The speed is 5 km/h
